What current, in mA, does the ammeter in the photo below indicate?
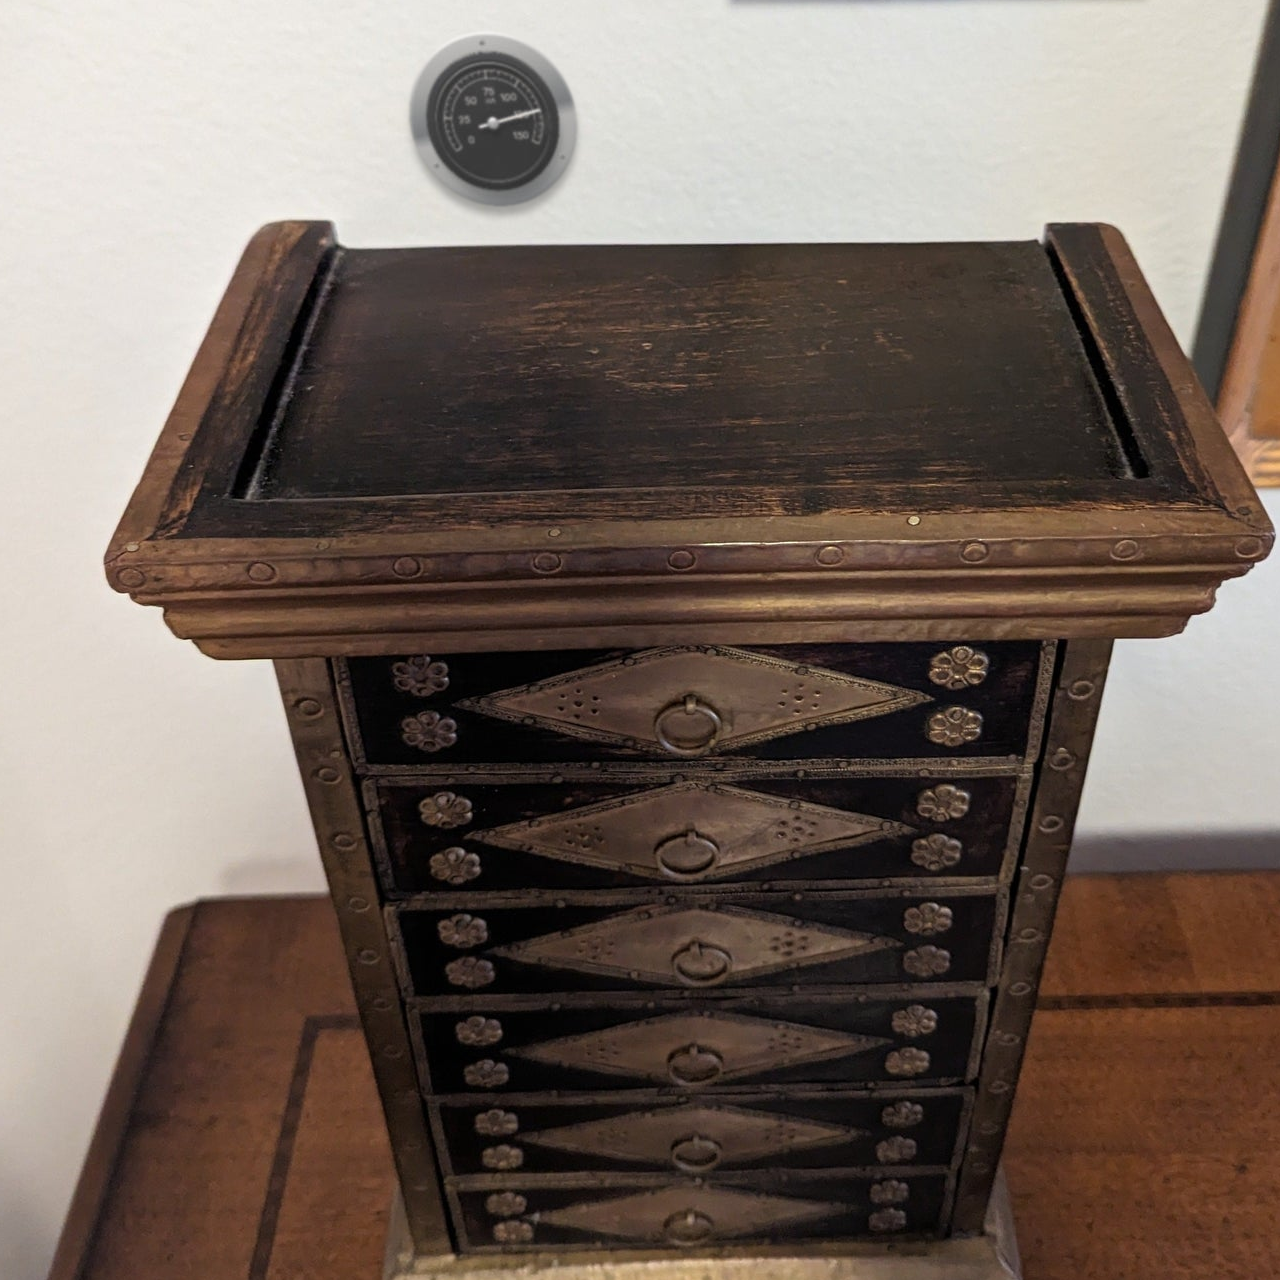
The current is 125 mA
